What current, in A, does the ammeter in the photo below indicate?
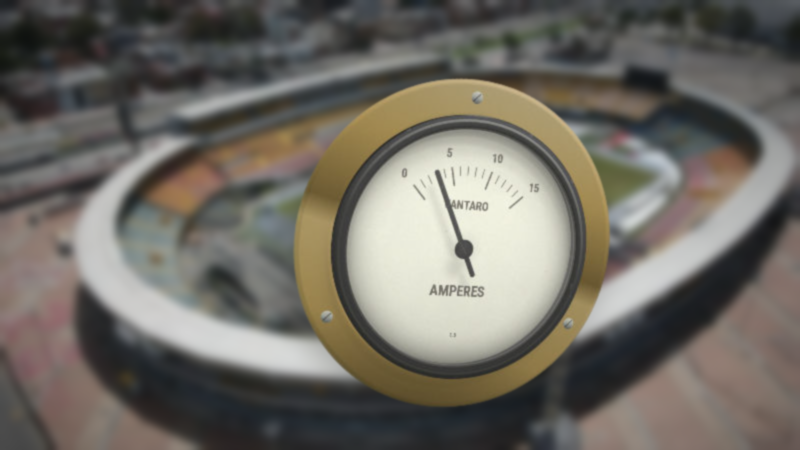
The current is 3 A
